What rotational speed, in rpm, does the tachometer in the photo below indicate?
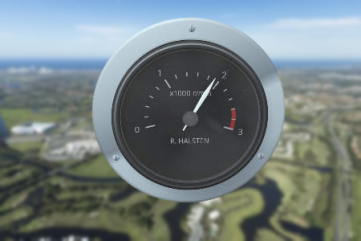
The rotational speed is 1900 rpm
